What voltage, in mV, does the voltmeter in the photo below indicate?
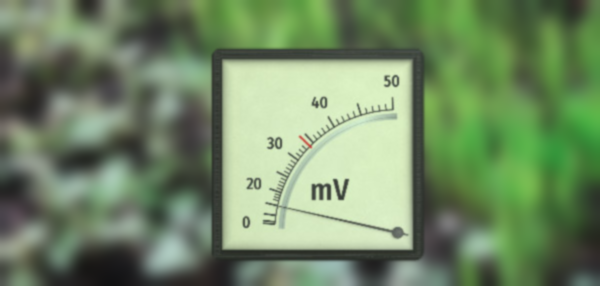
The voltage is 15 mV
